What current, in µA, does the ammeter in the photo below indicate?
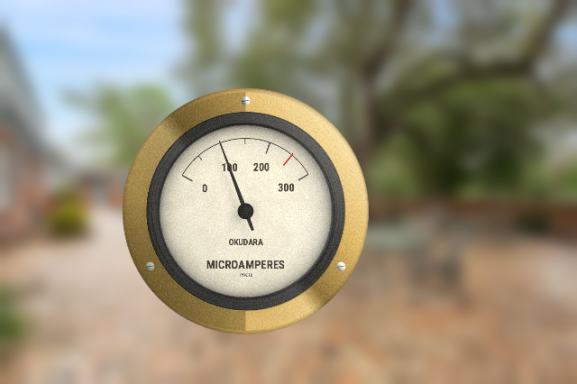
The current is 100 µA
